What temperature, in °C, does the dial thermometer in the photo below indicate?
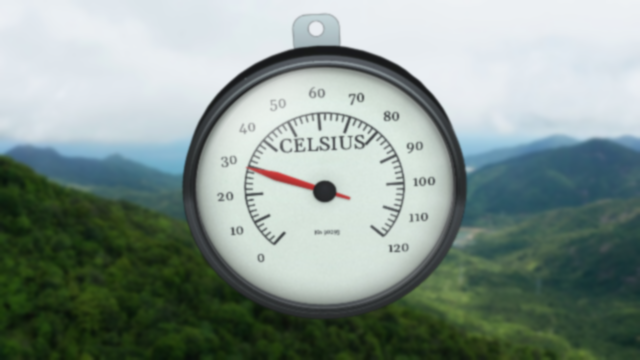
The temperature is 30 °C
